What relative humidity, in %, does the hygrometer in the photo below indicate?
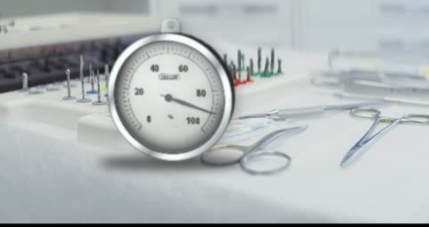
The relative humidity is 90 %
